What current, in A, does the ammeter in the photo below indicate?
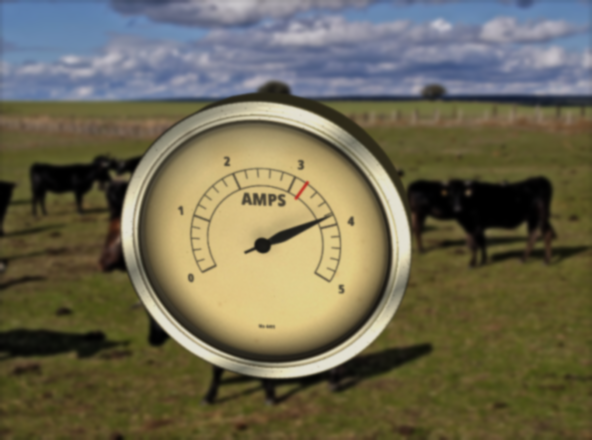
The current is 3.8 A
